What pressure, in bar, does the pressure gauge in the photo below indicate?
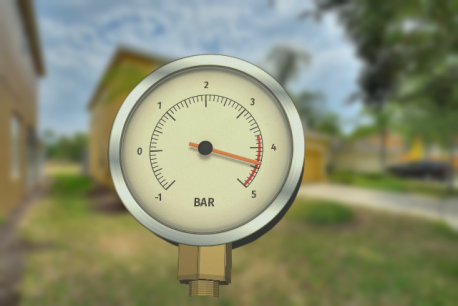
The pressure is 4.4 bar
